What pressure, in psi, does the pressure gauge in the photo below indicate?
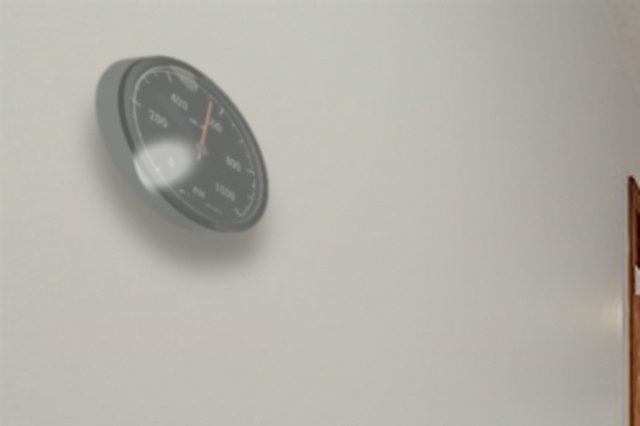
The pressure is 550 psi
